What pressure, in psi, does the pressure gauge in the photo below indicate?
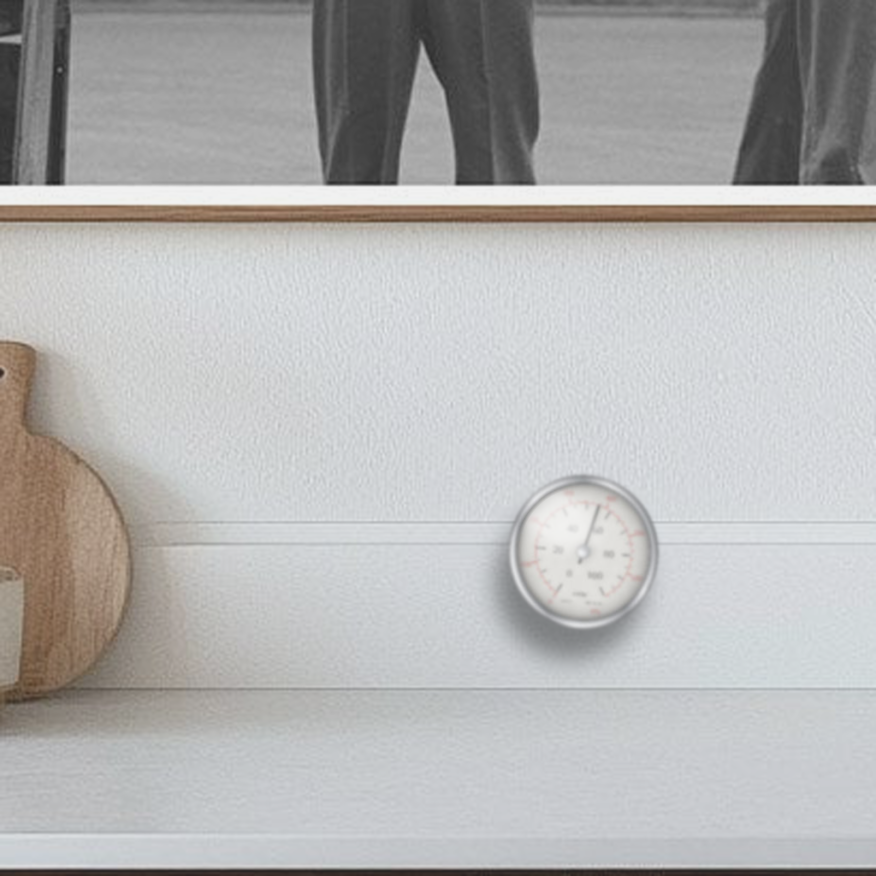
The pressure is 55 psi
